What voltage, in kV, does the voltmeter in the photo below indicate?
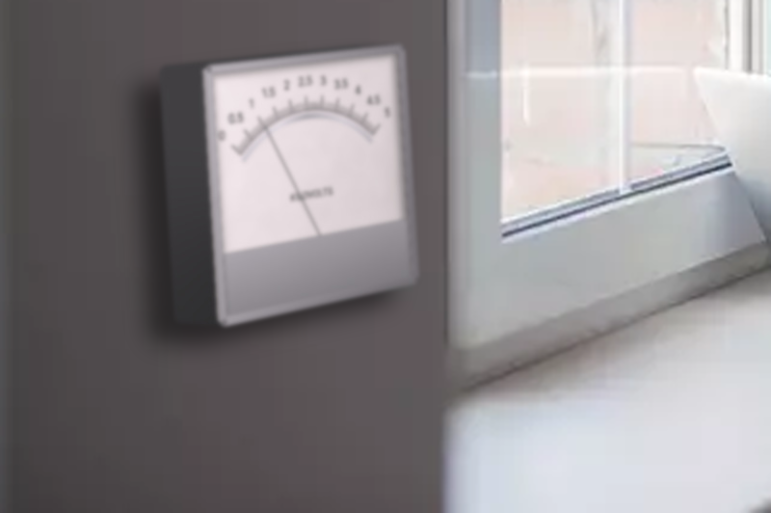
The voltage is 1 kV
